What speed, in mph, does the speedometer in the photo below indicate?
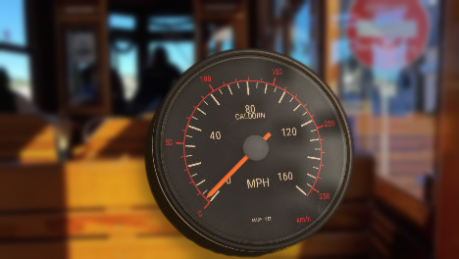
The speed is 2.5 mph
